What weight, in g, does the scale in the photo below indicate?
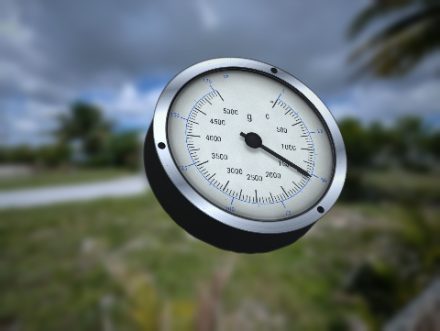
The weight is 1500 g
